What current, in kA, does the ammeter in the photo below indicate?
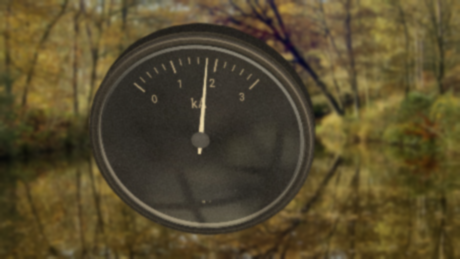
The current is 1.8 kA
